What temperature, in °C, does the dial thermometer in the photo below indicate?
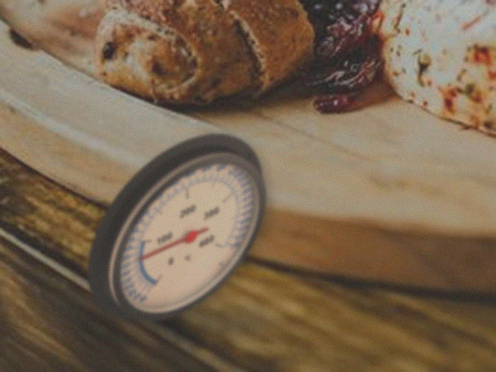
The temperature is 75 °C
